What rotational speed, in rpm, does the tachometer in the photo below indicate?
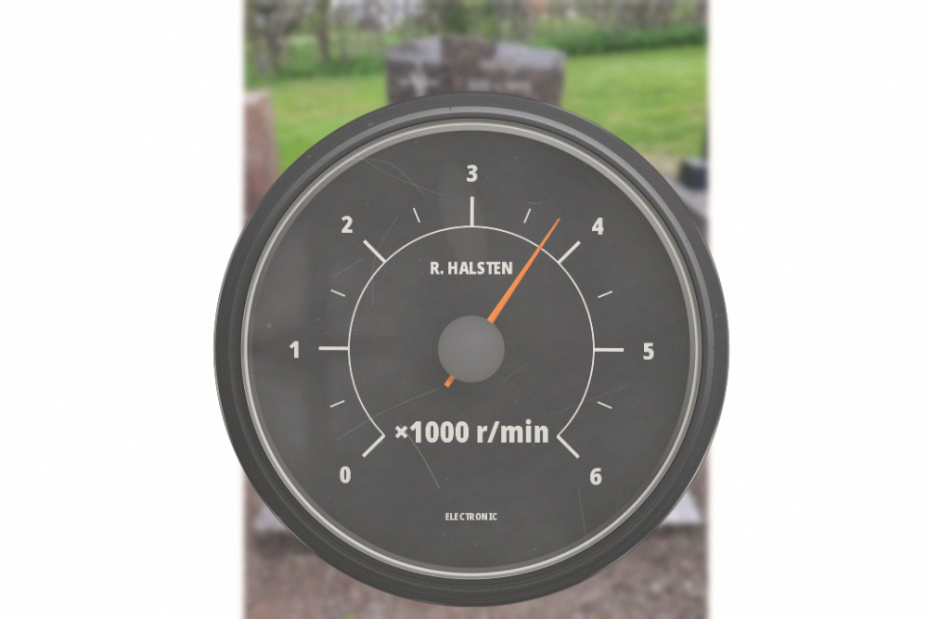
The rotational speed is 3750 rpm
